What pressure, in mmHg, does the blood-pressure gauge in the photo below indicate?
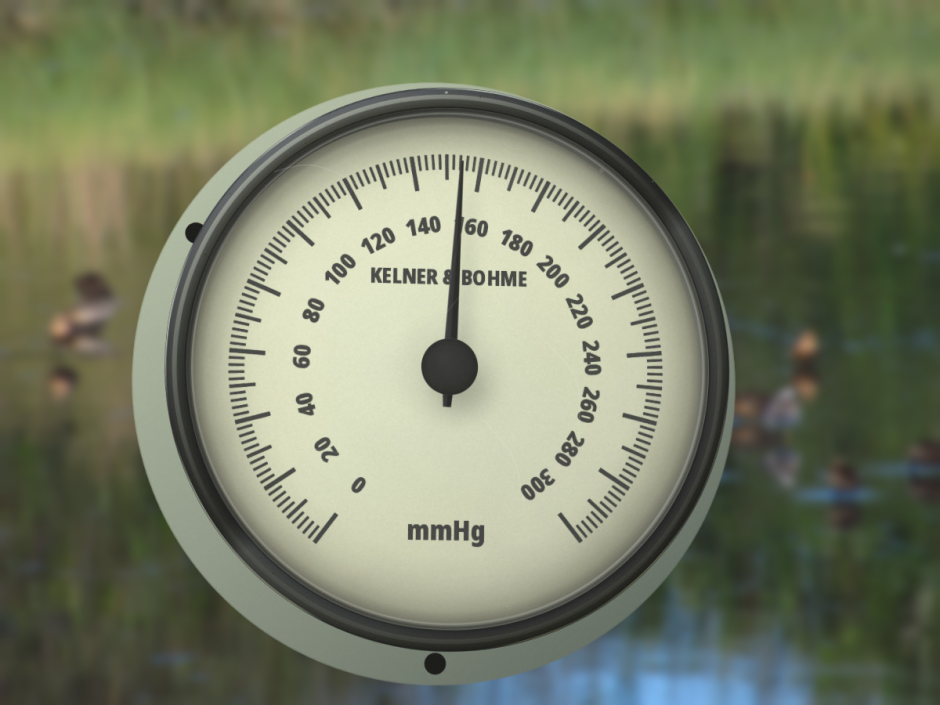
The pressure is 154 mmHg
